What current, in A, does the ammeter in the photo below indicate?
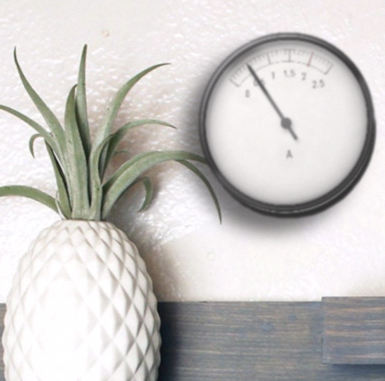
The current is 0.5 A
